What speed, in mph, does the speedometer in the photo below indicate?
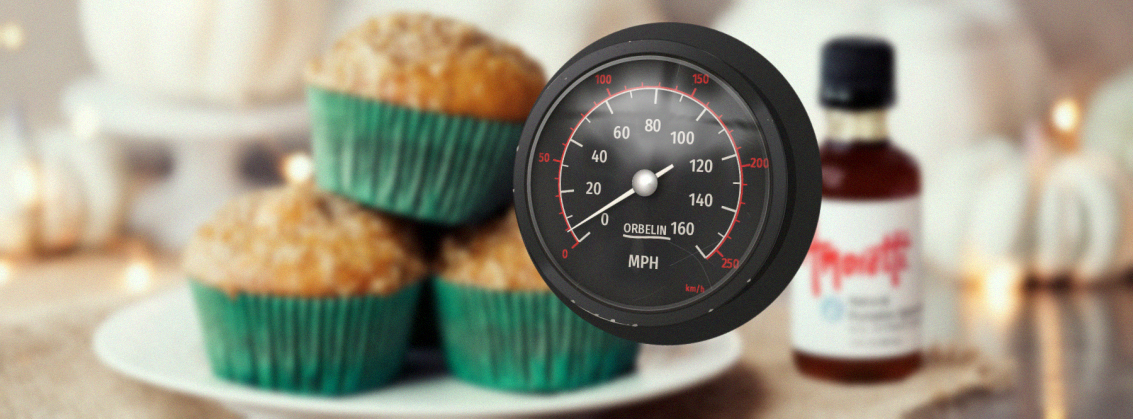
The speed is 5 mph
